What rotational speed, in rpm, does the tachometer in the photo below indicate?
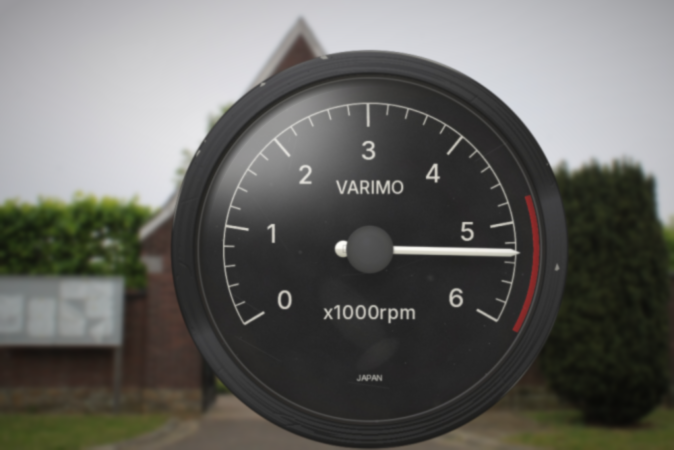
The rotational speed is 5300 rpm
